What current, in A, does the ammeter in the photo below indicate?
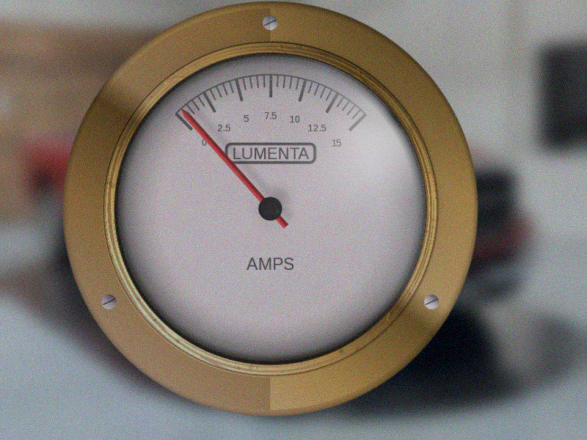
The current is 0.5 A
